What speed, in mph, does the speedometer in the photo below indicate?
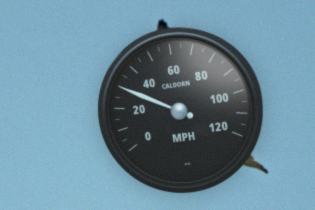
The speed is 30 mph
